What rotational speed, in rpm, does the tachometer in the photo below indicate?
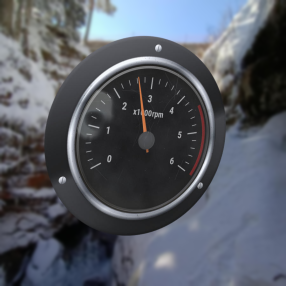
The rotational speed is 2600 rpm
